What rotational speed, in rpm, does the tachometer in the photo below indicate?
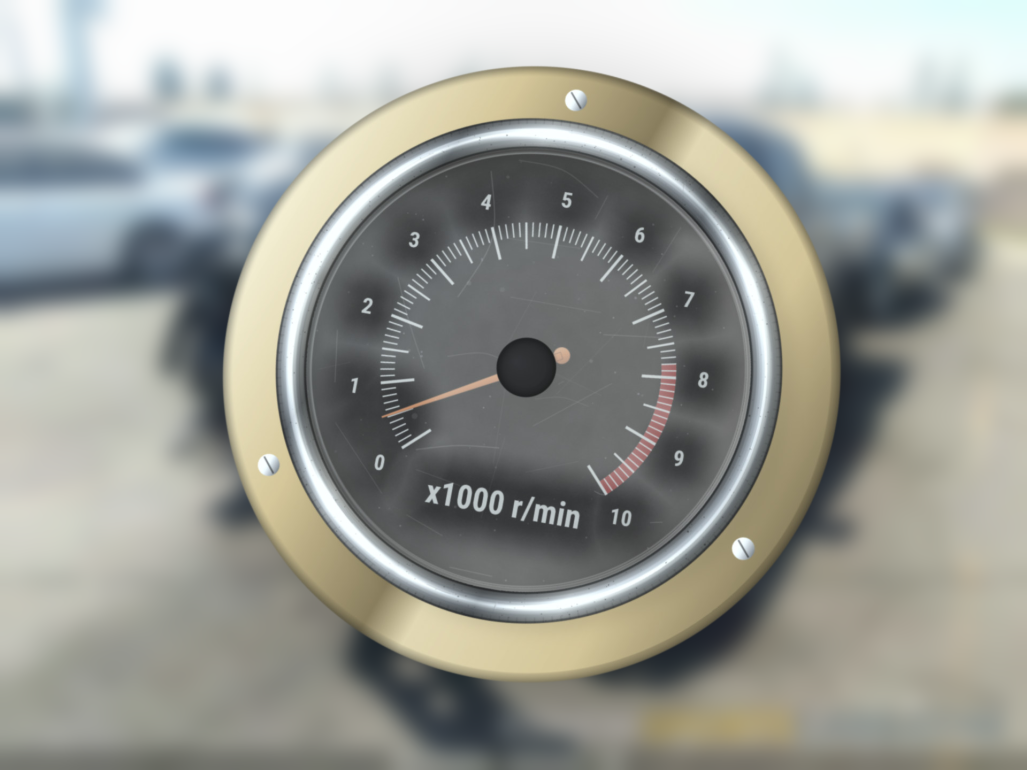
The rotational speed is 500 rpm
